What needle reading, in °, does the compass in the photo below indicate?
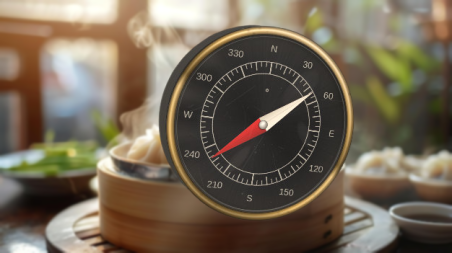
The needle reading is 230 °
